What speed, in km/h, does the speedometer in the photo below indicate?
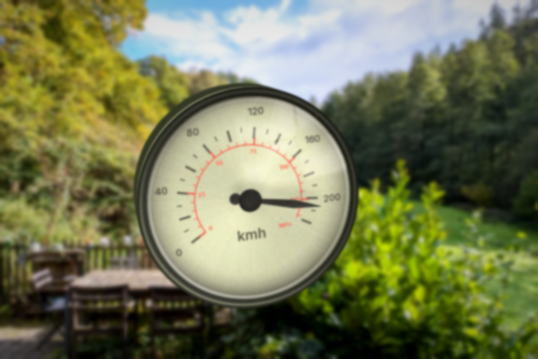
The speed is 205 km/h
